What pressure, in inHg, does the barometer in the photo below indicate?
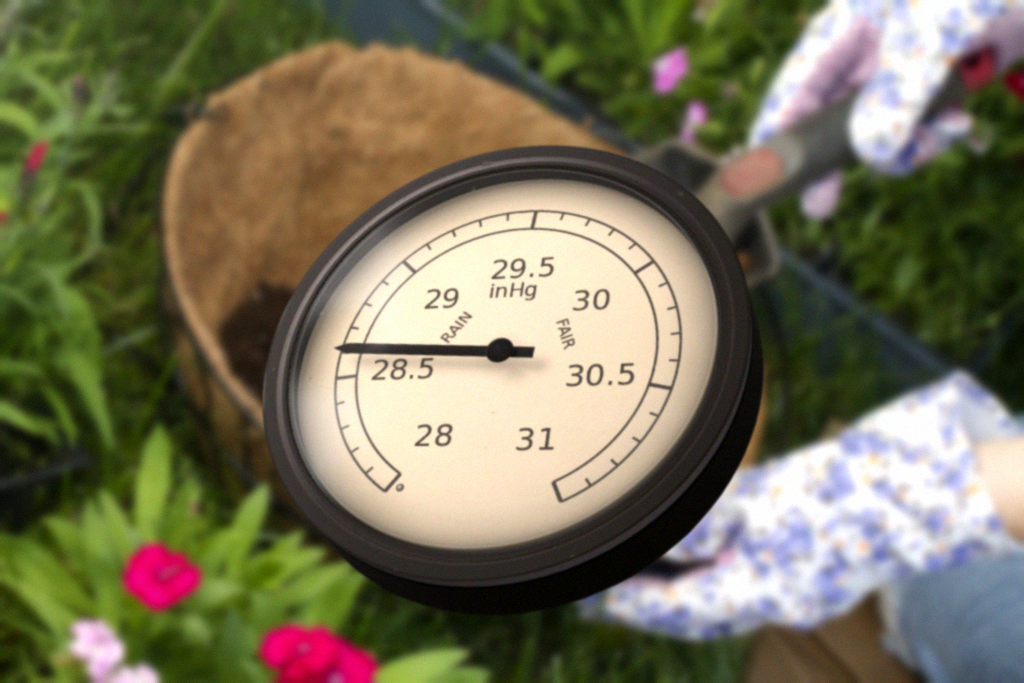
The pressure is 28.6 inHg
